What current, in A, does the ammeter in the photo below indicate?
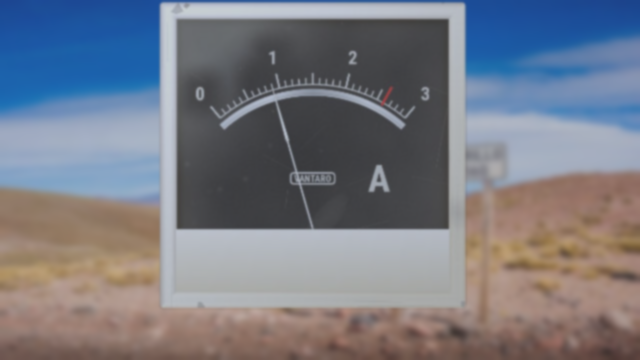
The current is 0.9 A
